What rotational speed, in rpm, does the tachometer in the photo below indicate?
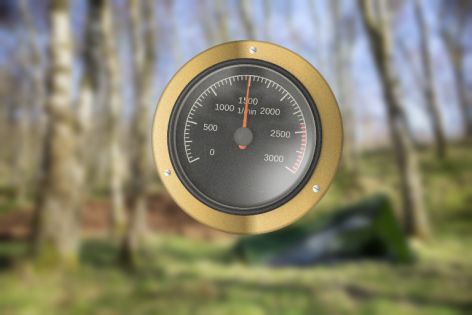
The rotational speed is 1500 rpm
